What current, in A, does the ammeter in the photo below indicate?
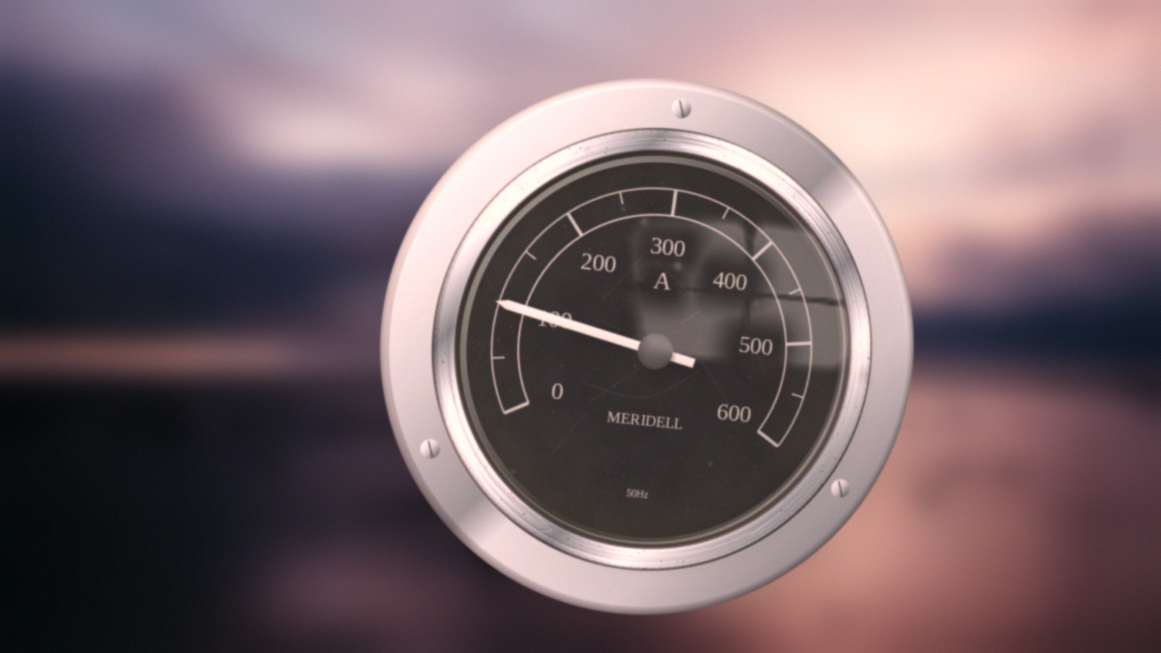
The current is 100 A
